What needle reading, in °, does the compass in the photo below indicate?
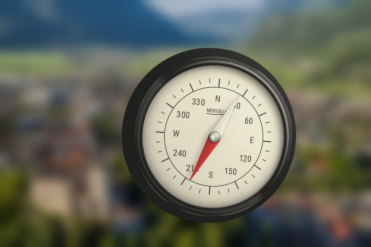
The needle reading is 205 °
